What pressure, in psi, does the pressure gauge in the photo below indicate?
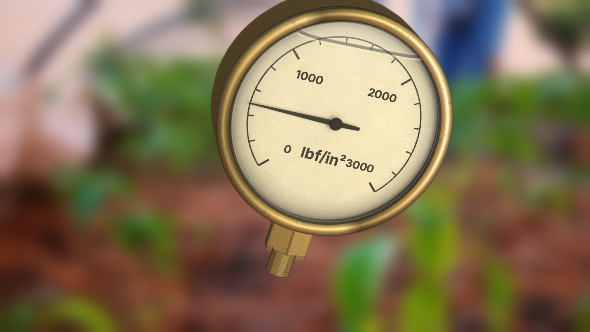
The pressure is 500 psi
